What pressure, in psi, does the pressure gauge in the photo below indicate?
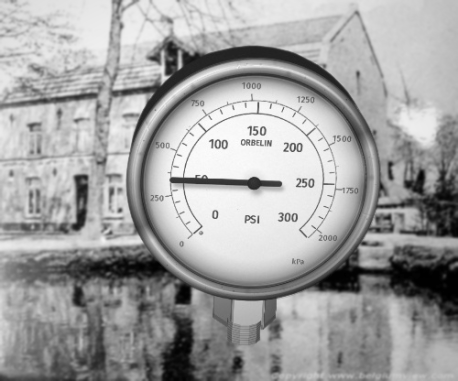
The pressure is 50 psi
